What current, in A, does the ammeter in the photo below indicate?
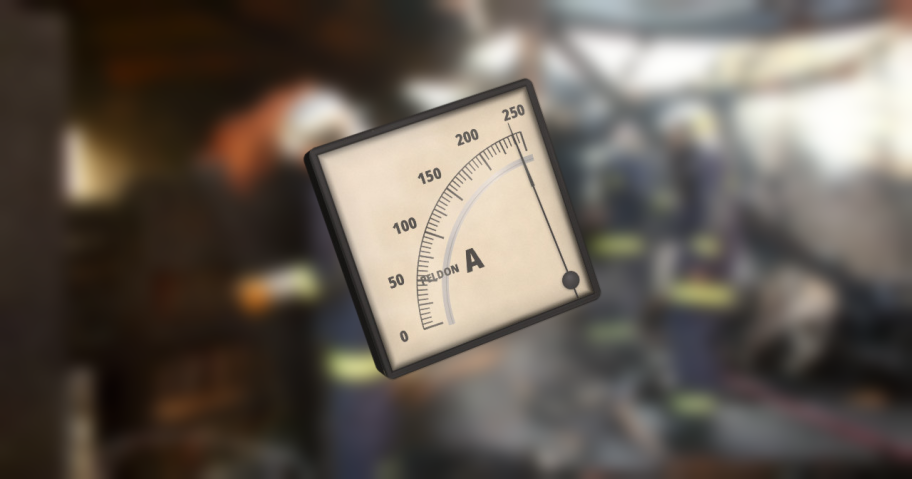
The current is 240 A
